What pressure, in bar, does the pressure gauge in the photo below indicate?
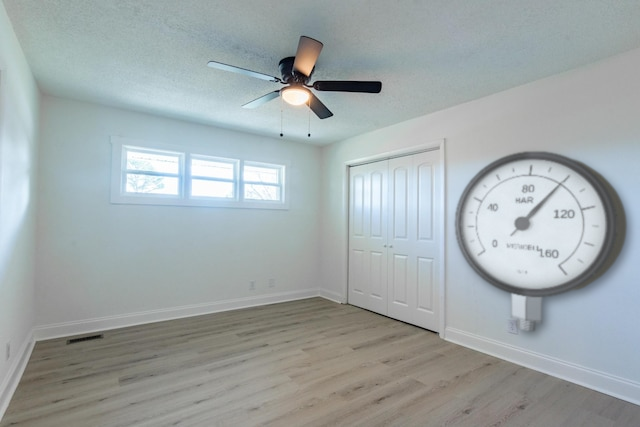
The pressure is 100 bar
